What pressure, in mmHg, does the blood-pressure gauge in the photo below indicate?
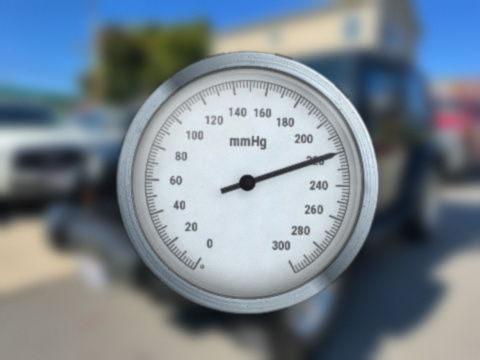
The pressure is 220 mmHg
